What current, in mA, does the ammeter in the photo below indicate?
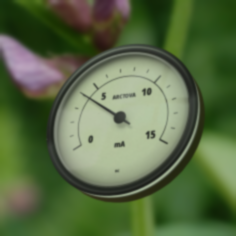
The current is 4 mA
